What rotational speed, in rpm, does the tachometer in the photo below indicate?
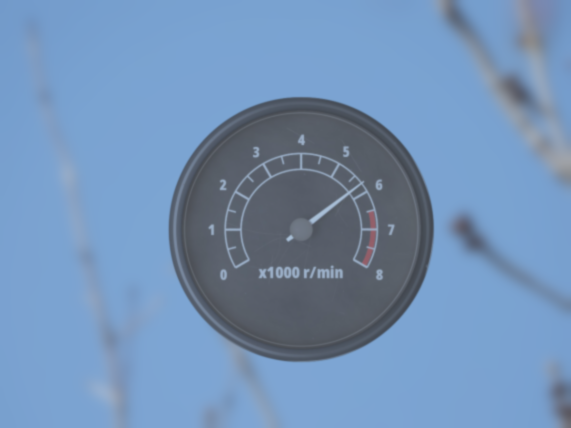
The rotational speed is 5750 rpm
